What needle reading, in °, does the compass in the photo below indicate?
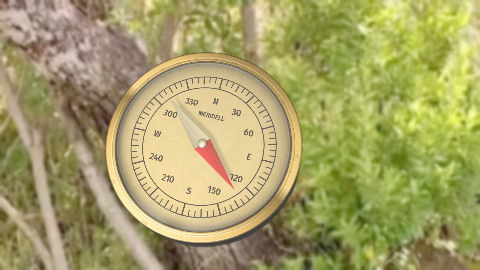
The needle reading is 130 °
